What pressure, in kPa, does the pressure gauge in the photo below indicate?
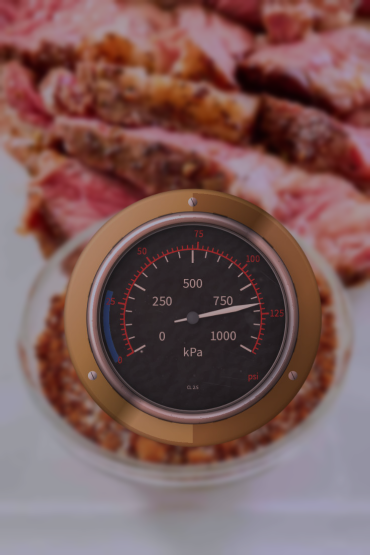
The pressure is 825 kPa
